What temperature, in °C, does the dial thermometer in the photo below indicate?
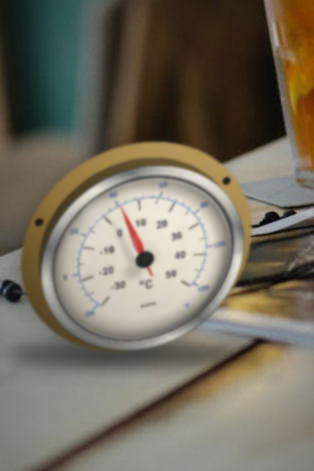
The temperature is 5 °C
